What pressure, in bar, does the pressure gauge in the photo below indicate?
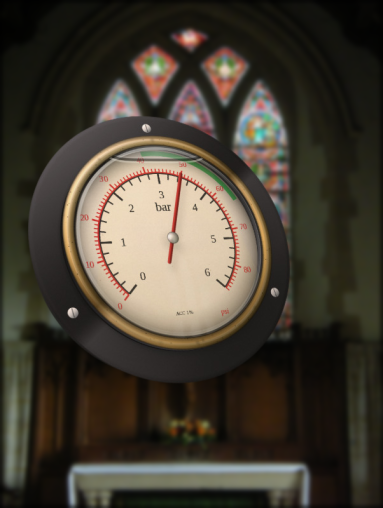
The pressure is 3.4 bar
